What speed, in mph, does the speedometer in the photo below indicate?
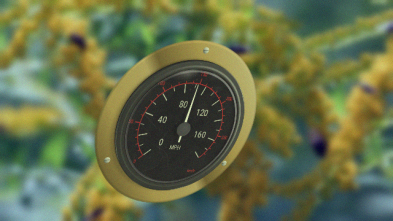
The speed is 90 mph
